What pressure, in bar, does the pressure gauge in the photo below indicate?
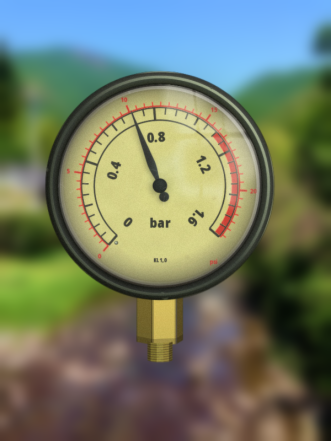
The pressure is 0.7 bar
